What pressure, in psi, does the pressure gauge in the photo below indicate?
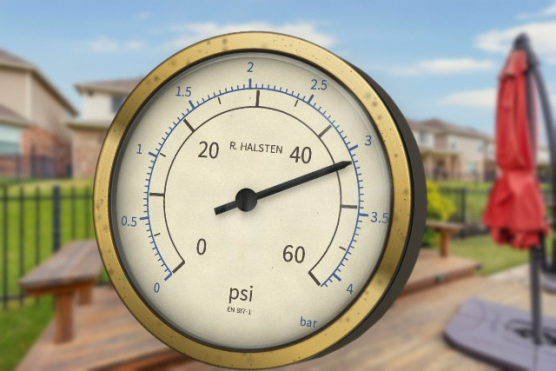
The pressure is 45 psi
